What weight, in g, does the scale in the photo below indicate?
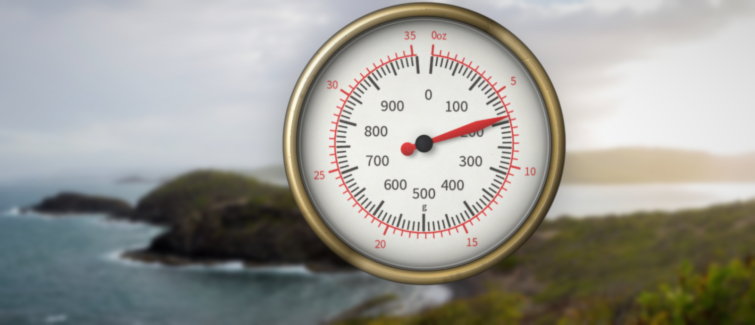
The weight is 190 g
